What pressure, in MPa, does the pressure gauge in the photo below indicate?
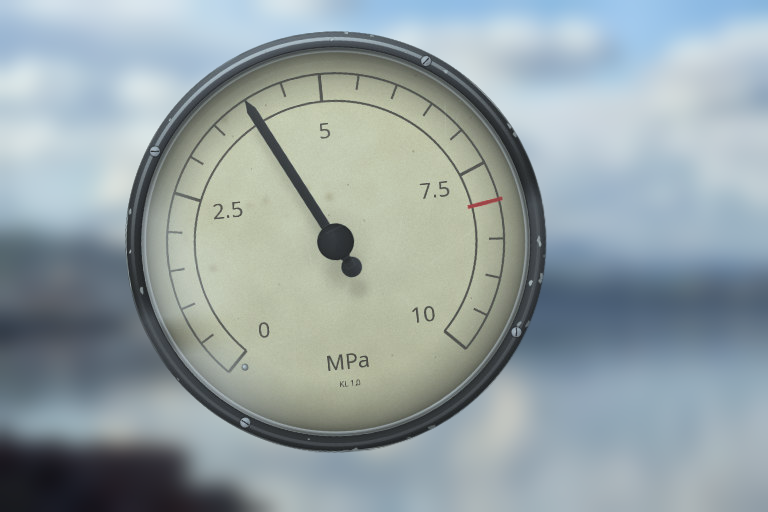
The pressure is 4 MPa
